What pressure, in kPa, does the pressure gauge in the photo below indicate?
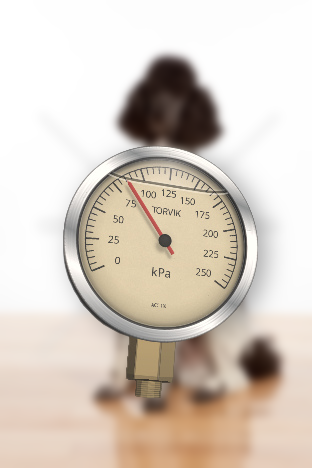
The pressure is 85 kPa
